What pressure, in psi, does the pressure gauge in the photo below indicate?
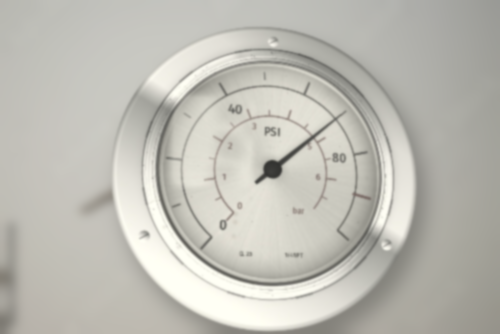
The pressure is 70 psi
